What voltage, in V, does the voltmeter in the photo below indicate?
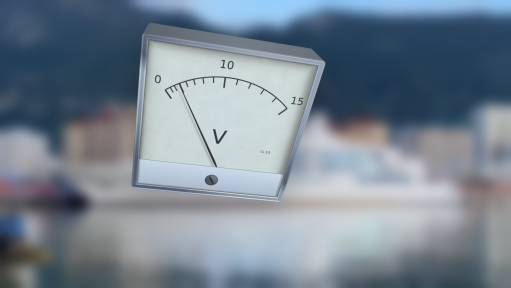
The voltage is 5 V
